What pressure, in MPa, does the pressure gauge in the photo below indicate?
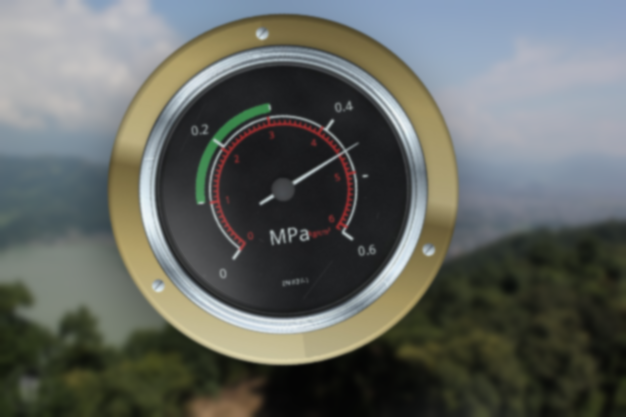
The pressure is 0.45 MPa
